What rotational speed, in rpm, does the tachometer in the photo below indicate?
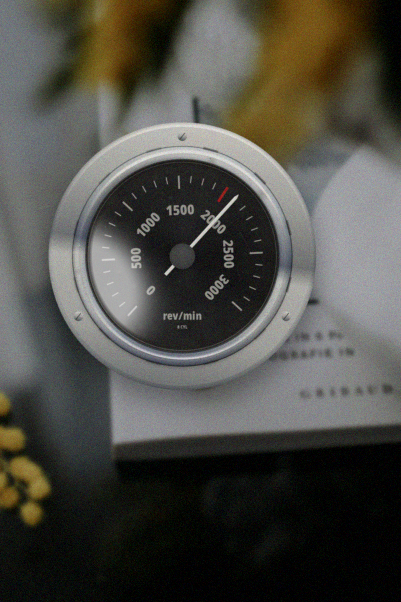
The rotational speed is 2000 rpm
